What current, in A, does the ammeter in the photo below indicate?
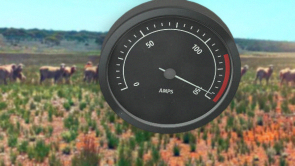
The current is 145 A
